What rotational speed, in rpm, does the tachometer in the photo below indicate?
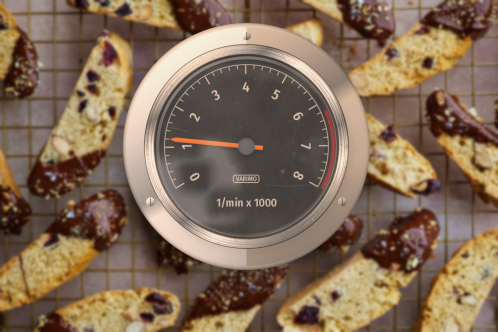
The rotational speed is 1200 rpm
